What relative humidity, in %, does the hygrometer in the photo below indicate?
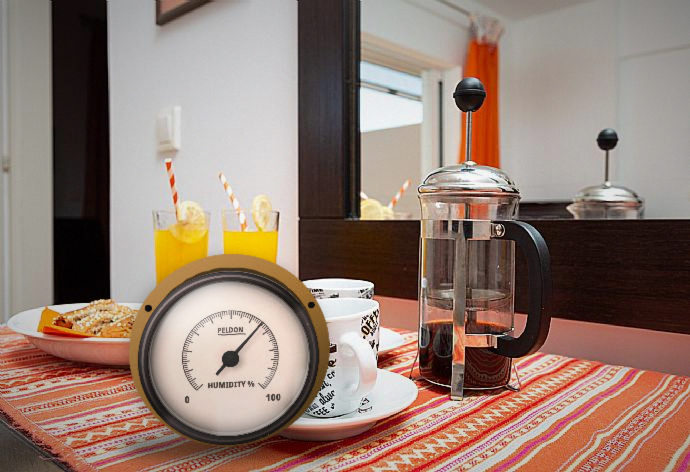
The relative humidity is 65 %
